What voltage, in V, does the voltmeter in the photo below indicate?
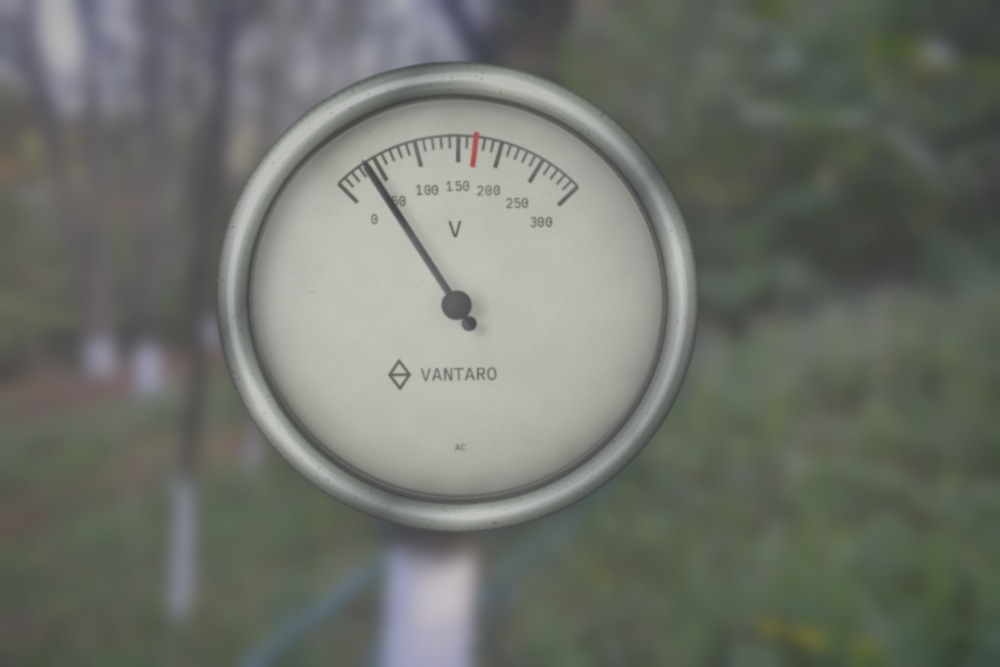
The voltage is 40 V
